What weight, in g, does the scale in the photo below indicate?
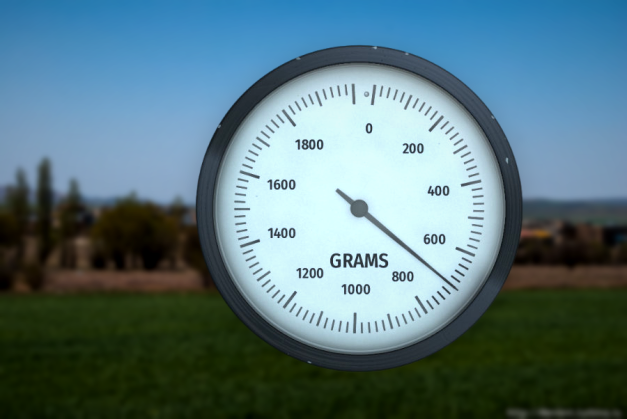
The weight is 700 g
